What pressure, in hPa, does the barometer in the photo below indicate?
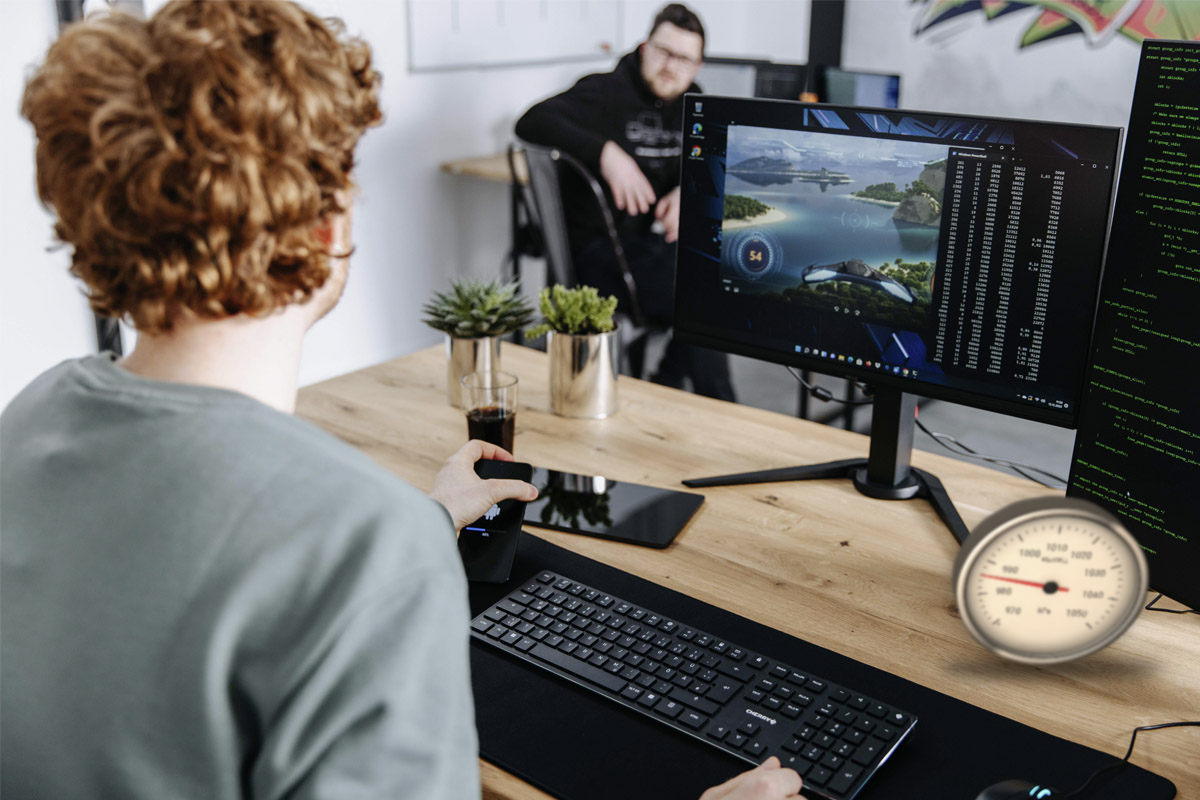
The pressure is 986 hPa
